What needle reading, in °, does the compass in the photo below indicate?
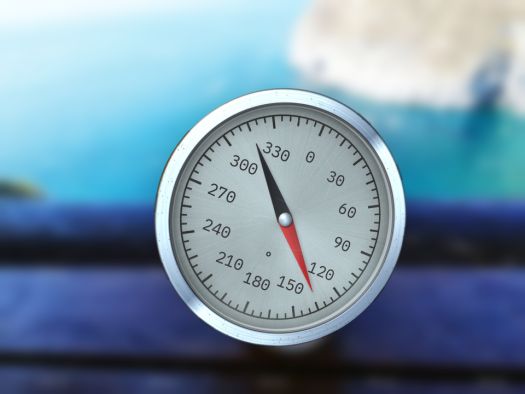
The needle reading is 135 °
